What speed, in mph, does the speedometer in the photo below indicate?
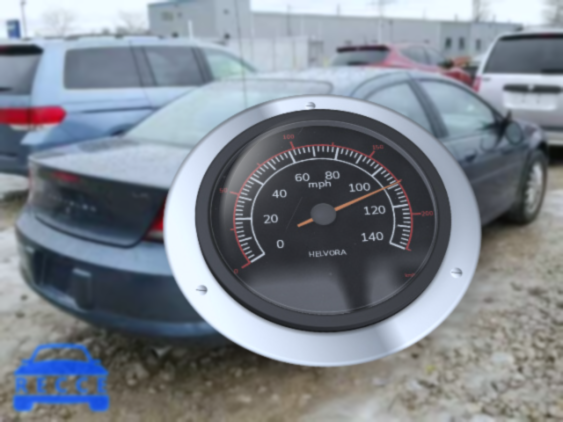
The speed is 110 mph
